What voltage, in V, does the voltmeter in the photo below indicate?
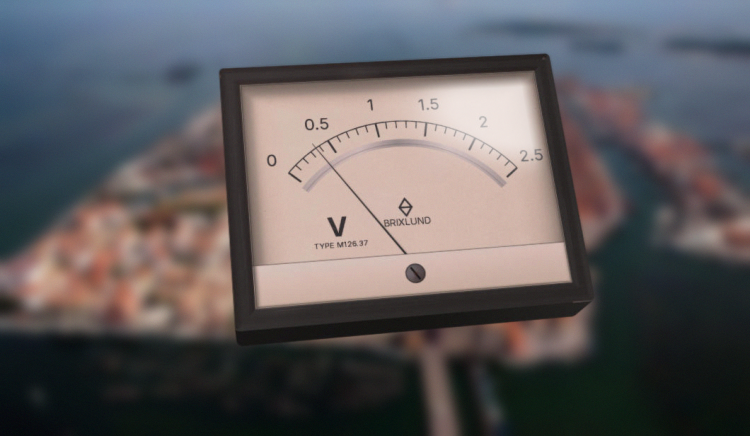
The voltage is 0.35 V
